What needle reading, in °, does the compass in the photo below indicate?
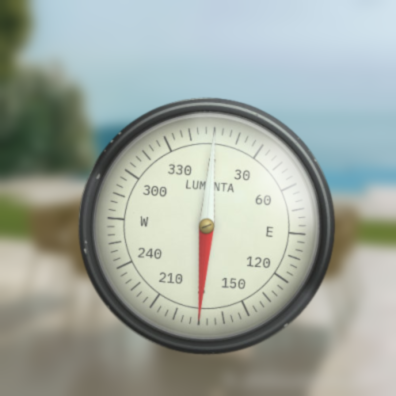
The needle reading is 180 °
